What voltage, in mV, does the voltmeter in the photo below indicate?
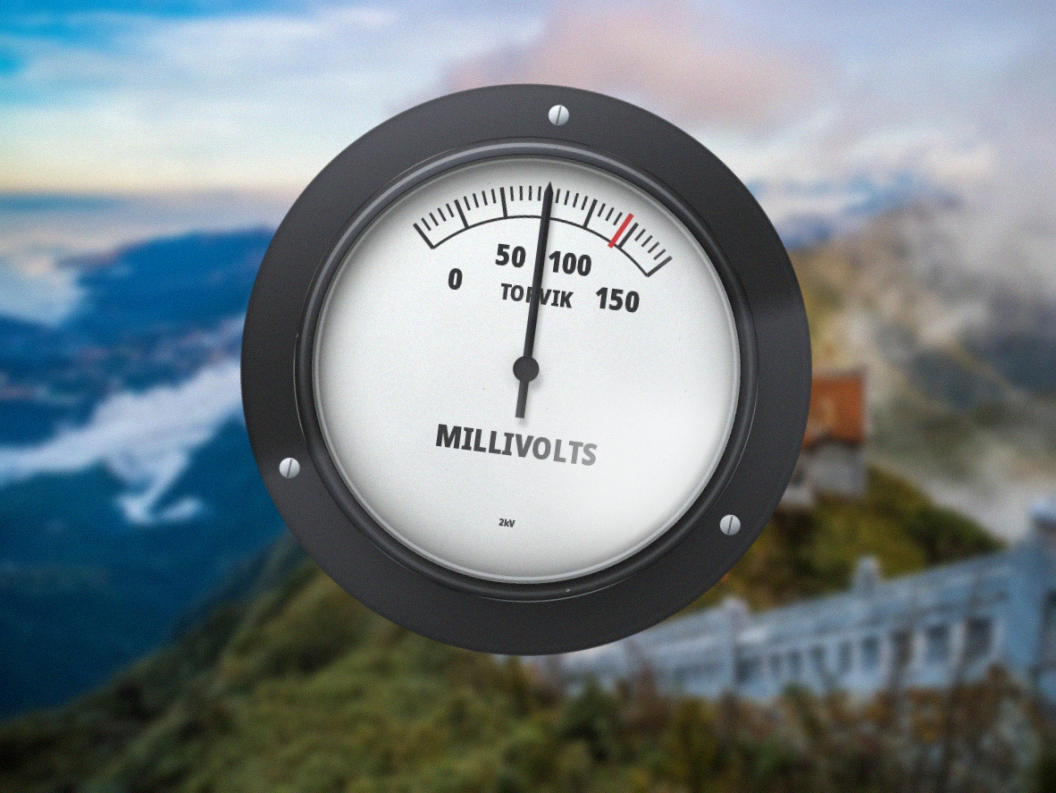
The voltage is 75 mV
